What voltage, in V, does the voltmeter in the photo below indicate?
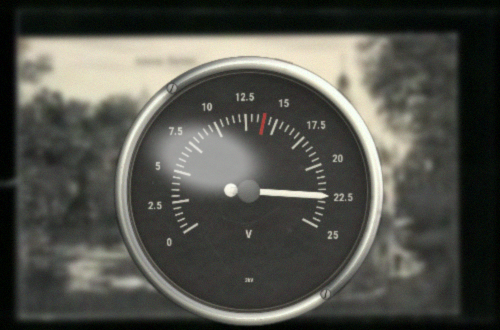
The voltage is 22.5 V
